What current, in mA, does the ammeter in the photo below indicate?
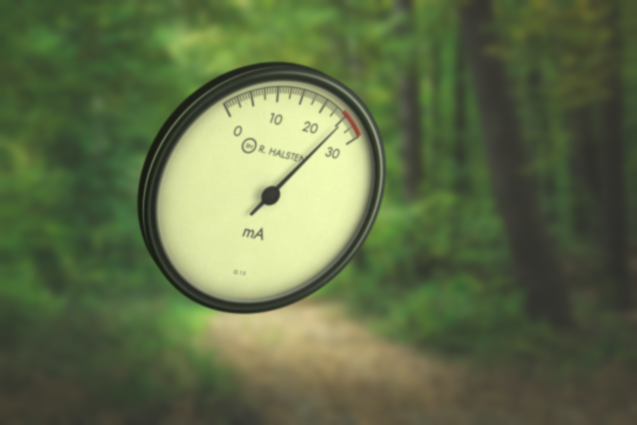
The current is 25 mA
